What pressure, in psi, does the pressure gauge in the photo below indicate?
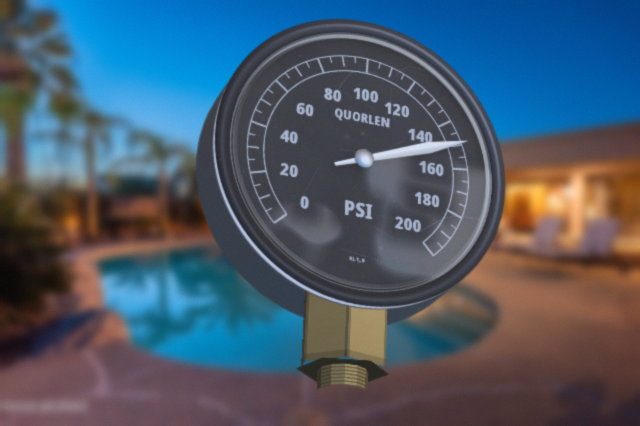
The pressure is 150 psi
